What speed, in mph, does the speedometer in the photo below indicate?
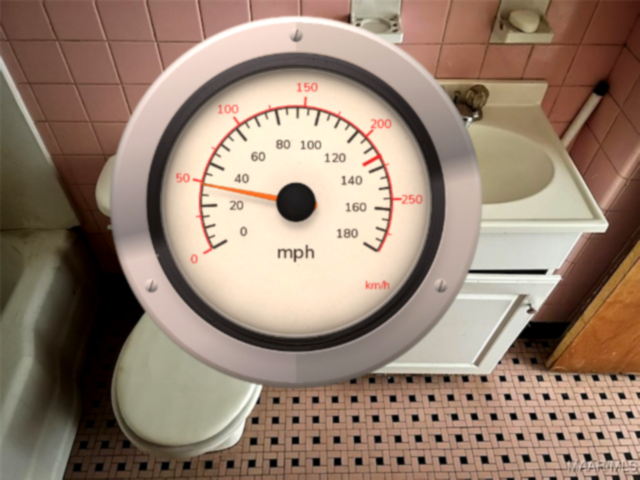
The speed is 30 mph
